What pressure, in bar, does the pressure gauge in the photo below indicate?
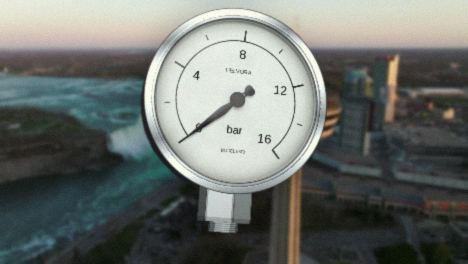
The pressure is 0 bar
